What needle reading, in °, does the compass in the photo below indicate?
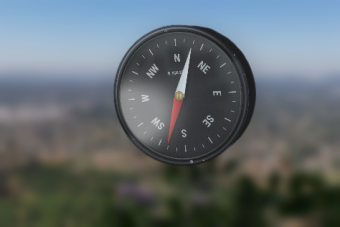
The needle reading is 200 °
